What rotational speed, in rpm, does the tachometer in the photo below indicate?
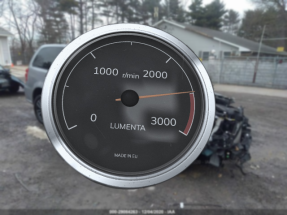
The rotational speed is 2500 rpm
